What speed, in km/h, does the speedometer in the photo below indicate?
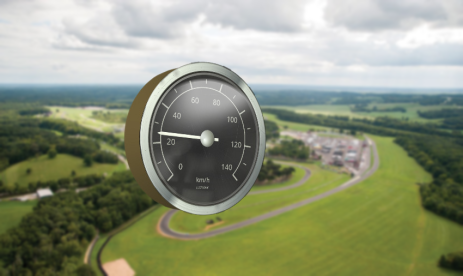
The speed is 25 km/h
